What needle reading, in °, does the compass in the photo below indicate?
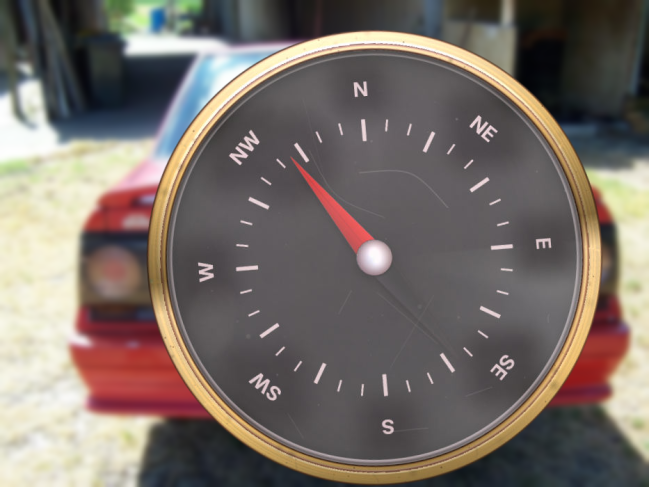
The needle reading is 325 °
